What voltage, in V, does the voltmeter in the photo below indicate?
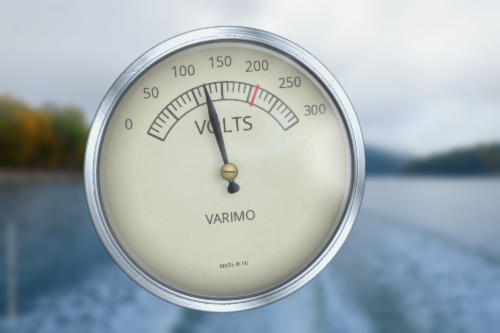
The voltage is 120 V
